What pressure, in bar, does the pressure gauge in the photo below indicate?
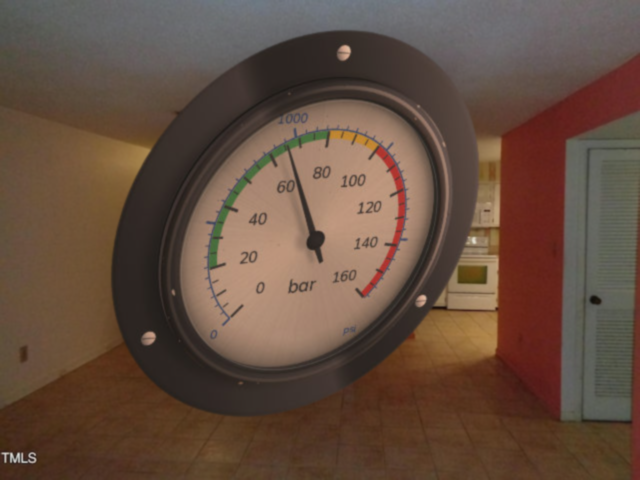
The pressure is 65 bar
